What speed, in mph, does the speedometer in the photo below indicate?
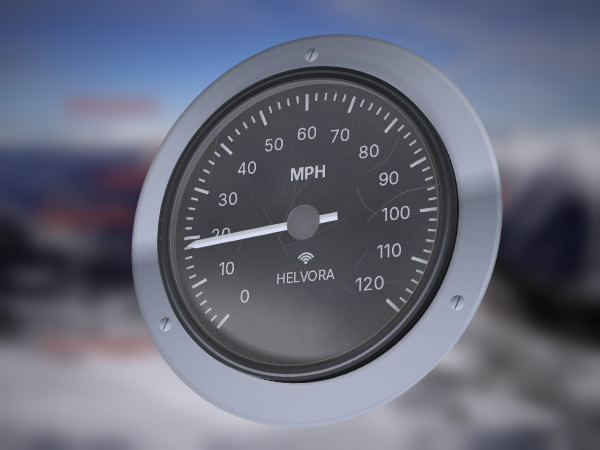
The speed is 18 mph
